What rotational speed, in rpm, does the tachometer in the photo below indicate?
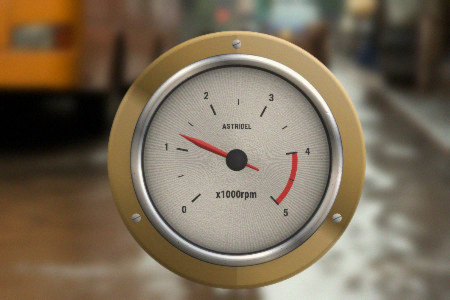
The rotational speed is 1250 rpm
